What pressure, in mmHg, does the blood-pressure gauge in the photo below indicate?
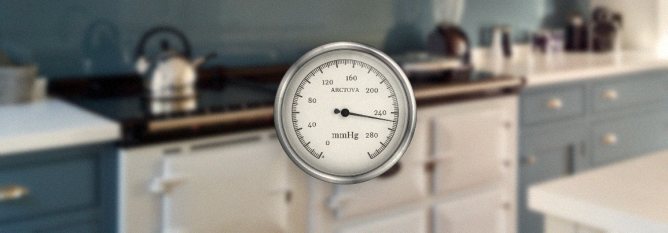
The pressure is 250 mmHg
